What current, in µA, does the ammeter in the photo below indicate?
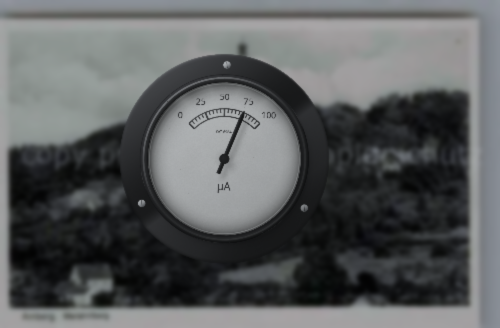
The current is 75 µA
